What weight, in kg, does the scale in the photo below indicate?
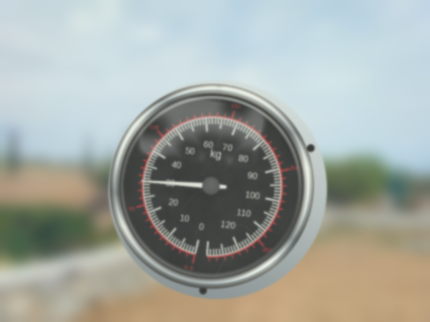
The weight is 30 kg
